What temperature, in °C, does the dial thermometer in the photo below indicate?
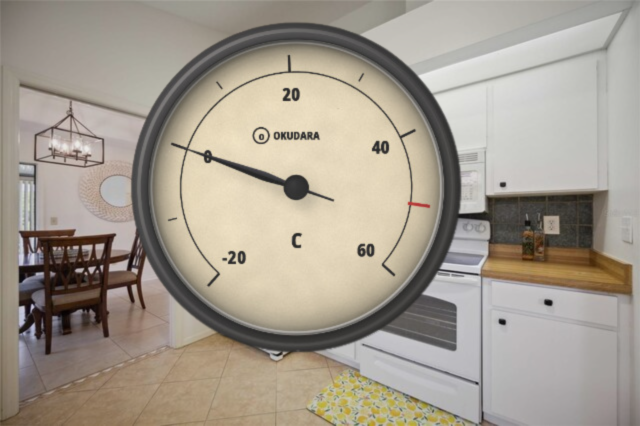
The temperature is 0 °C
